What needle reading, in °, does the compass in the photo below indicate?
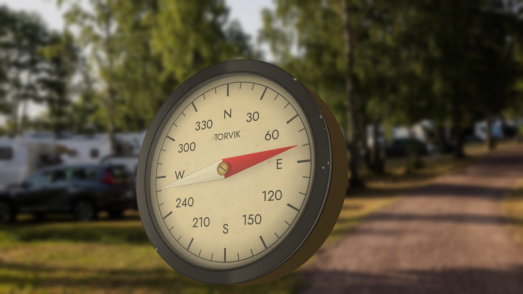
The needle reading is 80 °
